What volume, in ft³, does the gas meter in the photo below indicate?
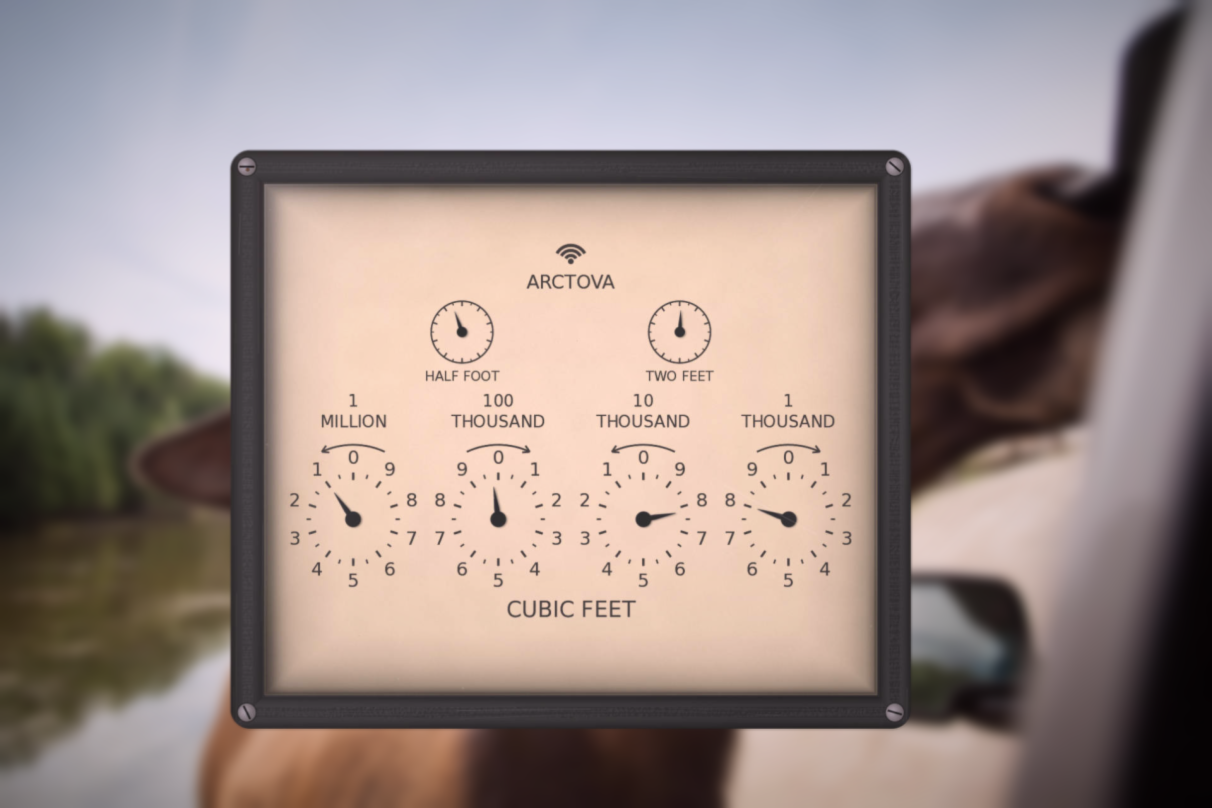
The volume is 97800 ft³
